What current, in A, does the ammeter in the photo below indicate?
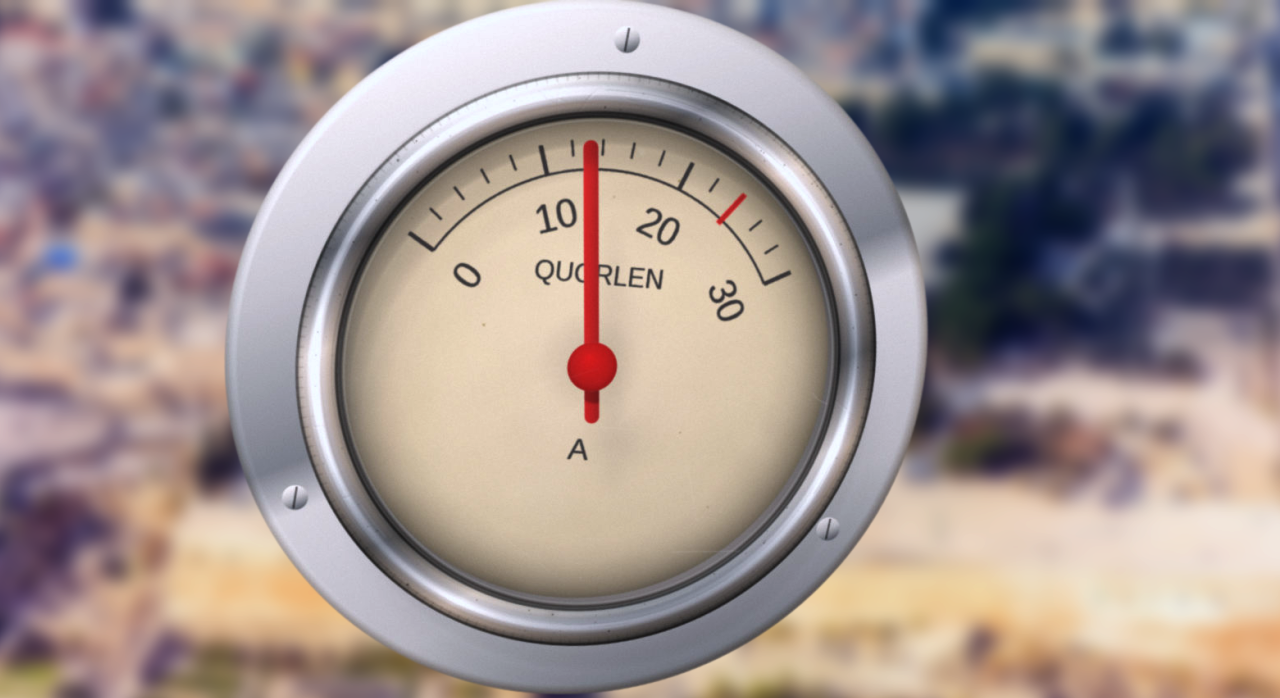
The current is 13 A
